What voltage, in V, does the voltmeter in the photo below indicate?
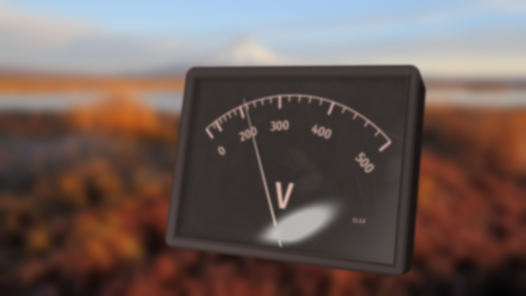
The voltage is 220 V
